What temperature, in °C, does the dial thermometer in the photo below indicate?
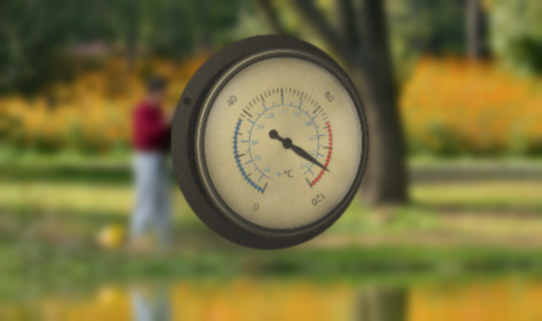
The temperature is 110 °C
